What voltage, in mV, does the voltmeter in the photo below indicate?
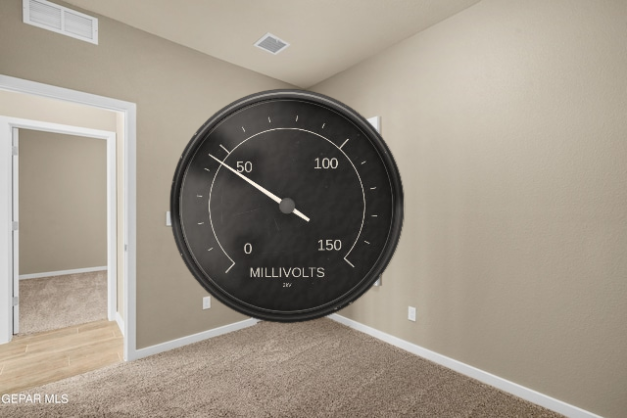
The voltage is 45 mV
